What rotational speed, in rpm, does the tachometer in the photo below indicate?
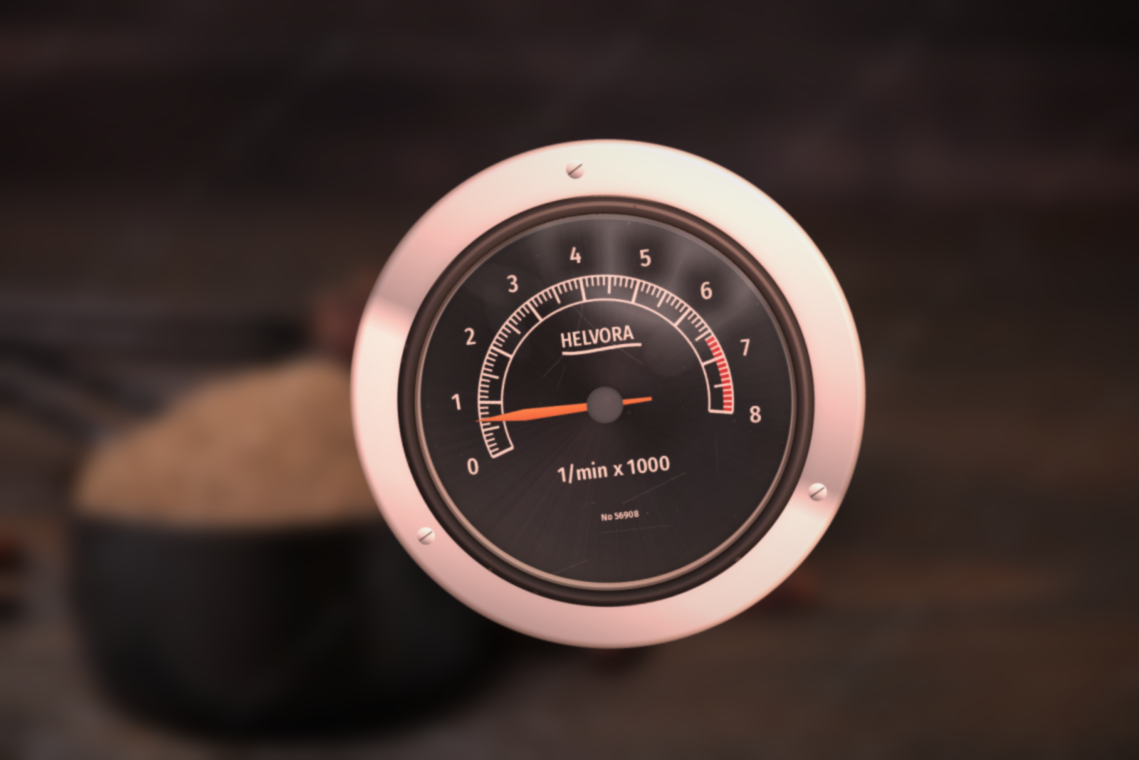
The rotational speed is 700 rpm
